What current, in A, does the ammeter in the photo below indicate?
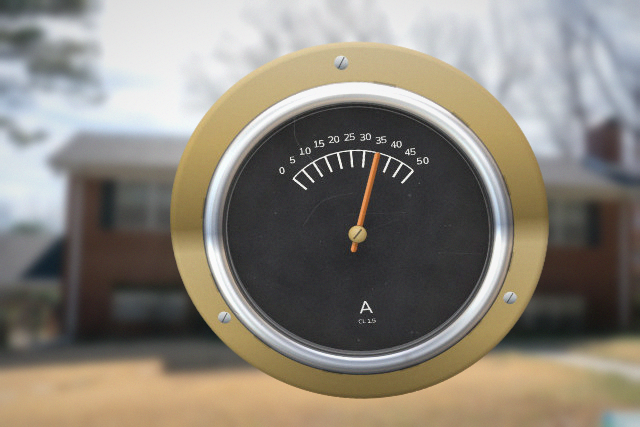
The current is 35 A
